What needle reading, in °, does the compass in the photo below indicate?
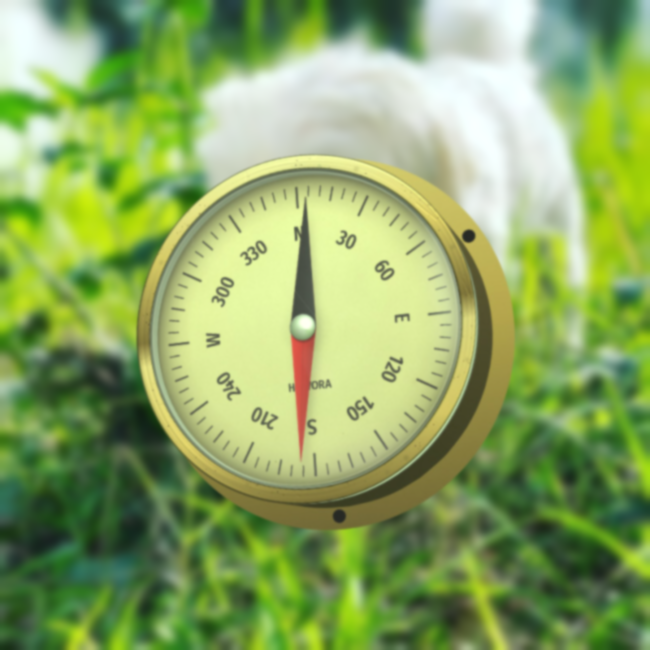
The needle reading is 185 °
